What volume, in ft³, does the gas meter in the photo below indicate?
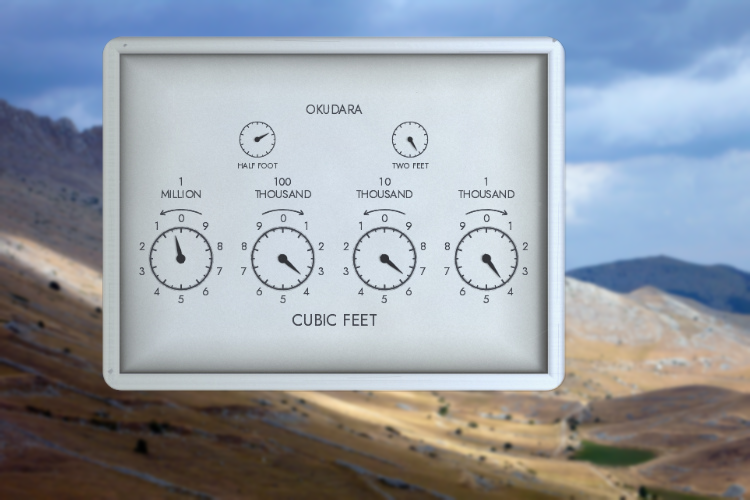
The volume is 36400 ft³
